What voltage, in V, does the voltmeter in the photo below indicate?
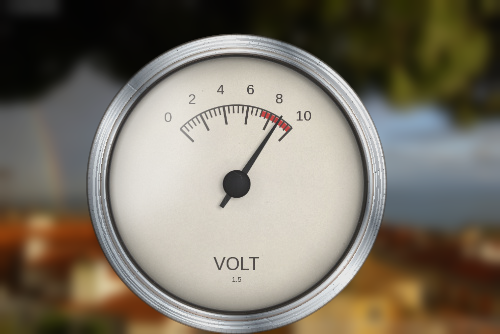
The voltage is 8.8 V
